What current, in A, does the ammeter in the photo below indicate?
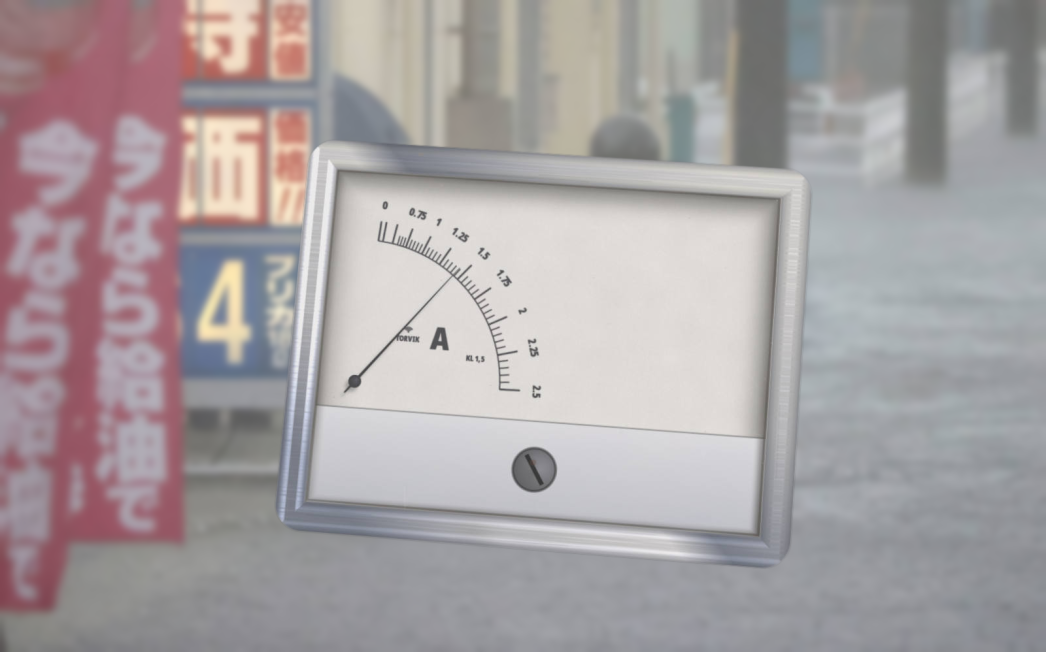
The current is 1.45 A
